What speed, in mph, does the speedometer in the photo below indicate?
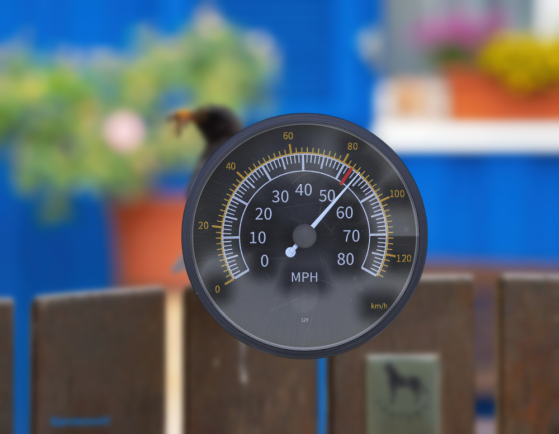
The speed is 54 mph
